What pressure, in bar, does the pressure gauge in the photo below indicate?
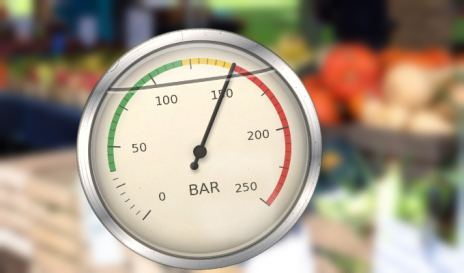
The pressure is 150 bar
